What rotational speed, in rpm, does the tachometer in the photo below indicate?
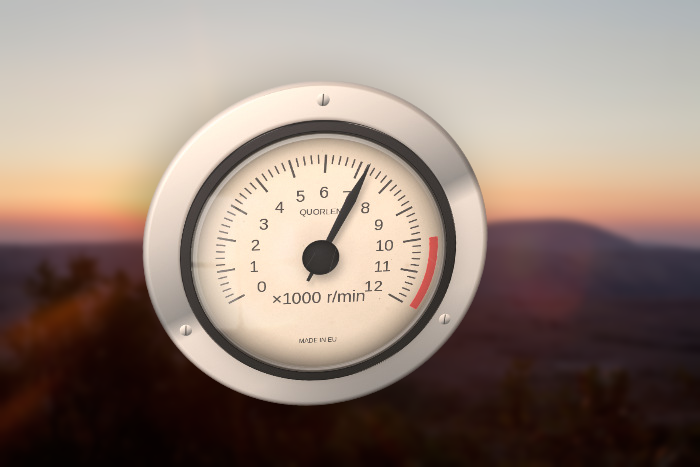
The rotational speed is 7200 rpm
